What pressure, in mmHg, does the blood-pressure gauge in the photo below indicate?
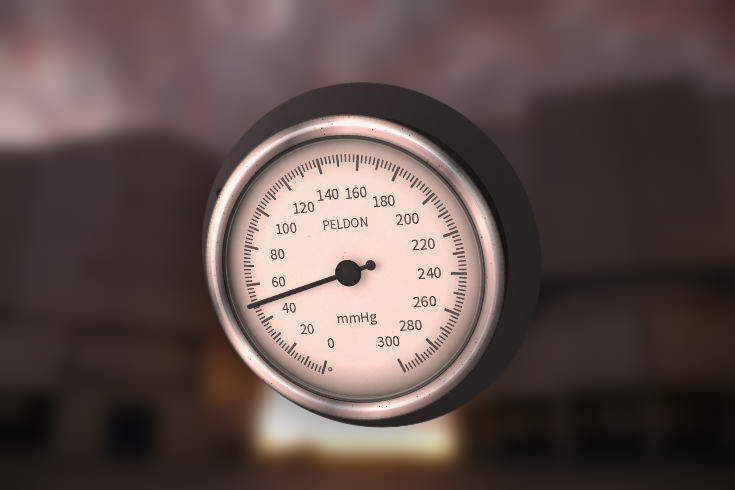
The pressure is 50 mmHg
